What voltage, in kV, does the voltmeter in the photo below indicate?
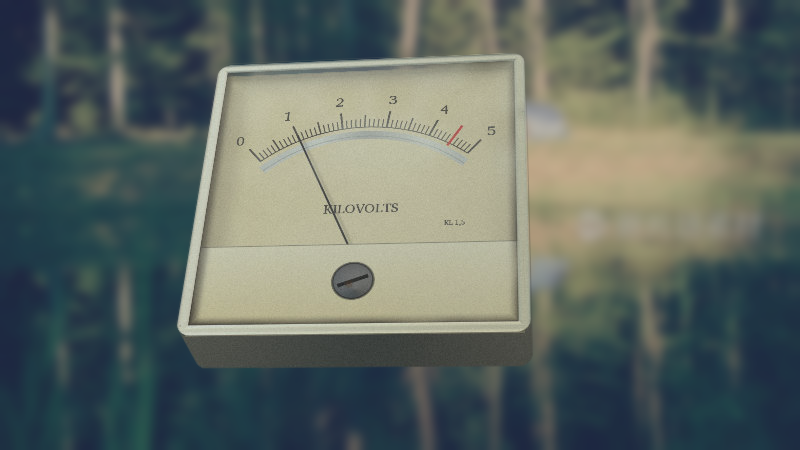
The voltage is 1 kV
